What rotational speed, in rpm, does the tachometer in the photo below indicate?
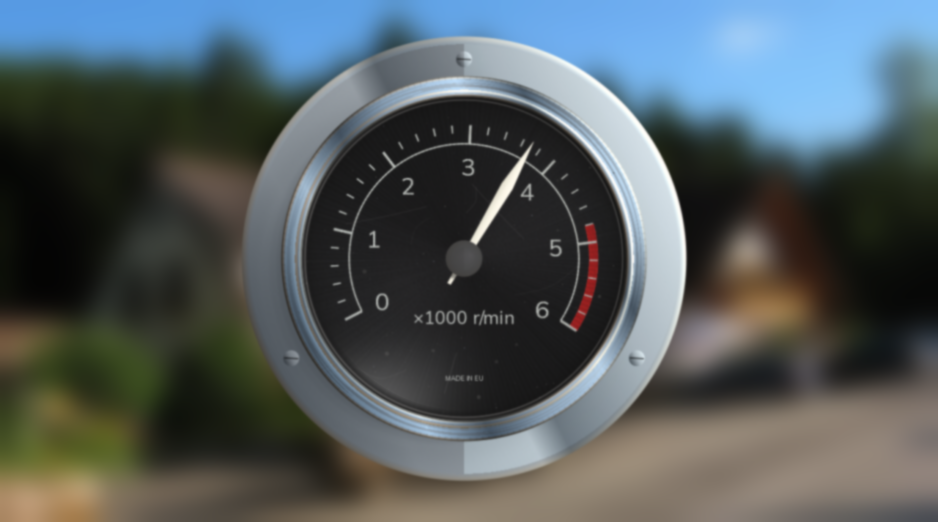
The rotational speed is 3700 rpm
